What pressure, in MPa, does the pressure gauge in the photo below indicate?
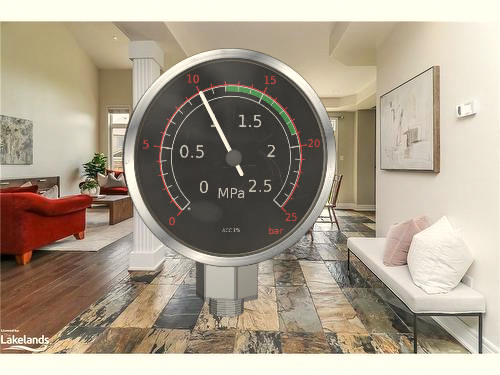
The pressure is 1 MPa
